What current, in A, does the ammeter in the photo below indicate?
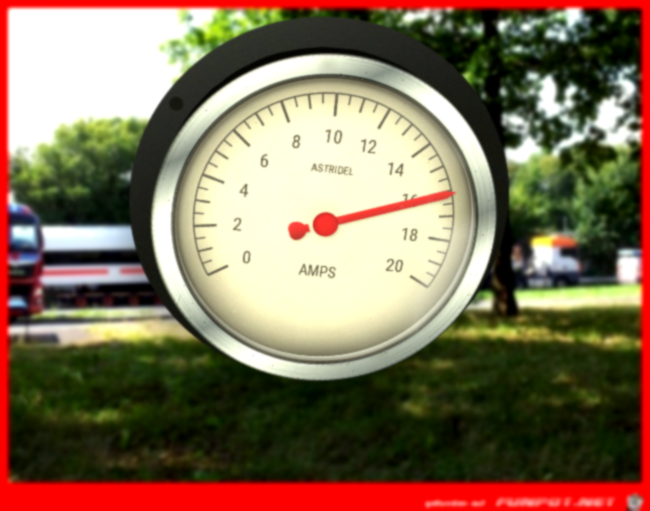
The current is 16 A
